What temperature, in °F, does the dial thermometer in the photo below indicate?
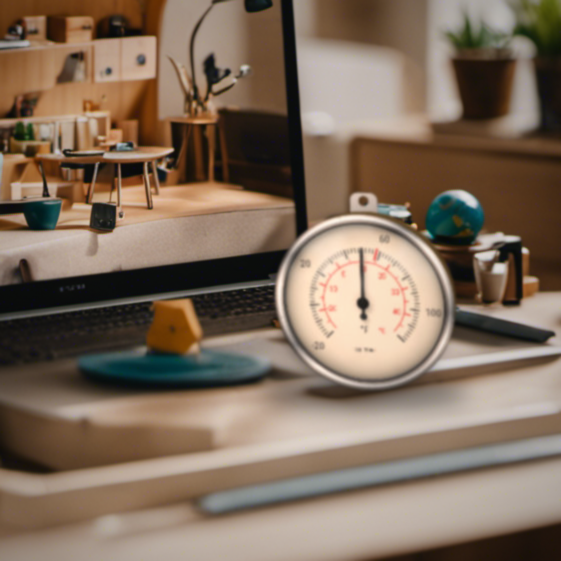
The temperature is 50 °F
